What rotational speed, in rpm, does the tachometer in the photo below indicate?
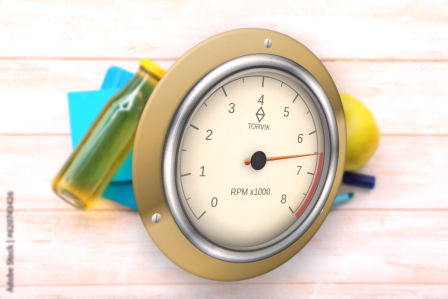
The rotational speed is 6500 rpm
